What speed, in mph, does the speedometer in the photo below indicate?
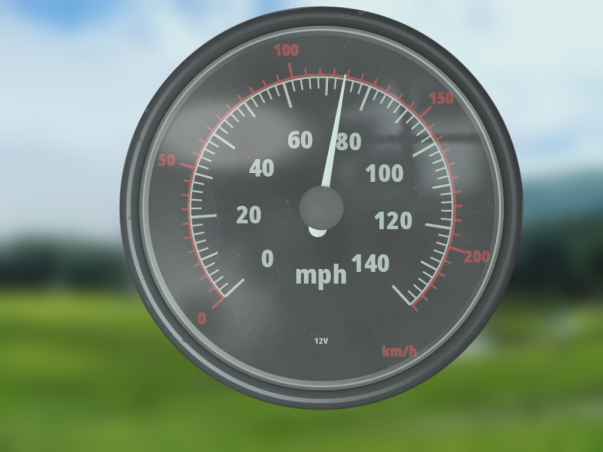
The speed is 74 mph
